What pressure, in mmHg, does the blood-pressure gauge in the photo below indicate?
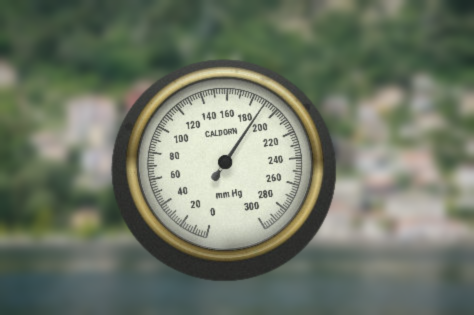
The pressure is 190 mmHg
